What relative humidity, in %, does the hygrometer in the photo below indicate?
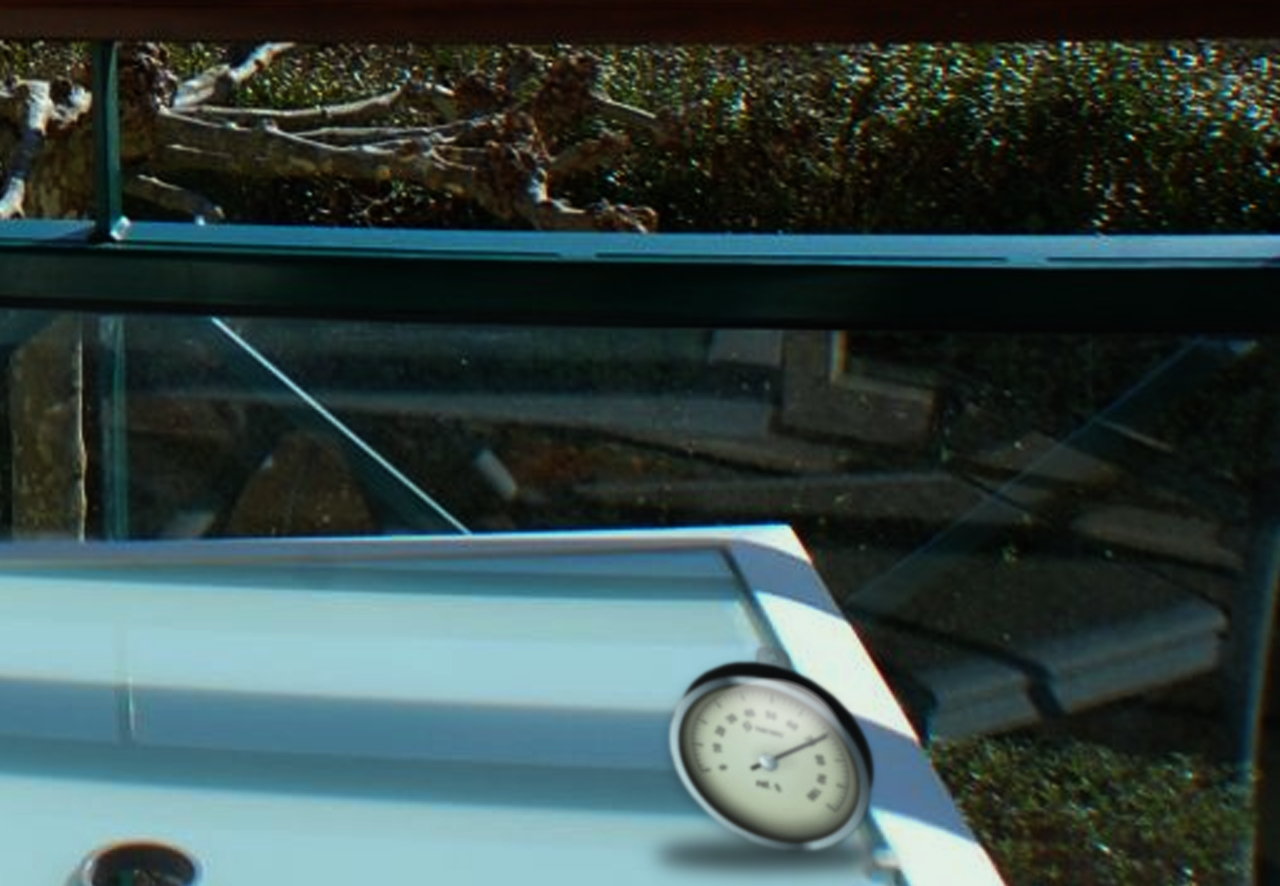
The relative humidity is 70 %
